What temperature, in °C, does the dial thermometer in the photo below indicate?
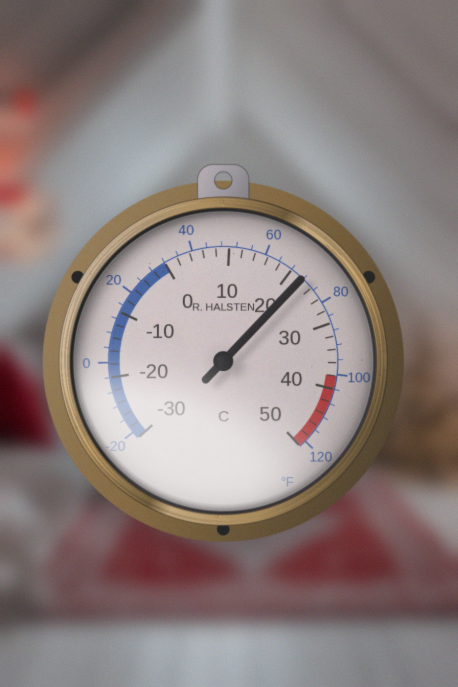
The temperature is 22 °C
